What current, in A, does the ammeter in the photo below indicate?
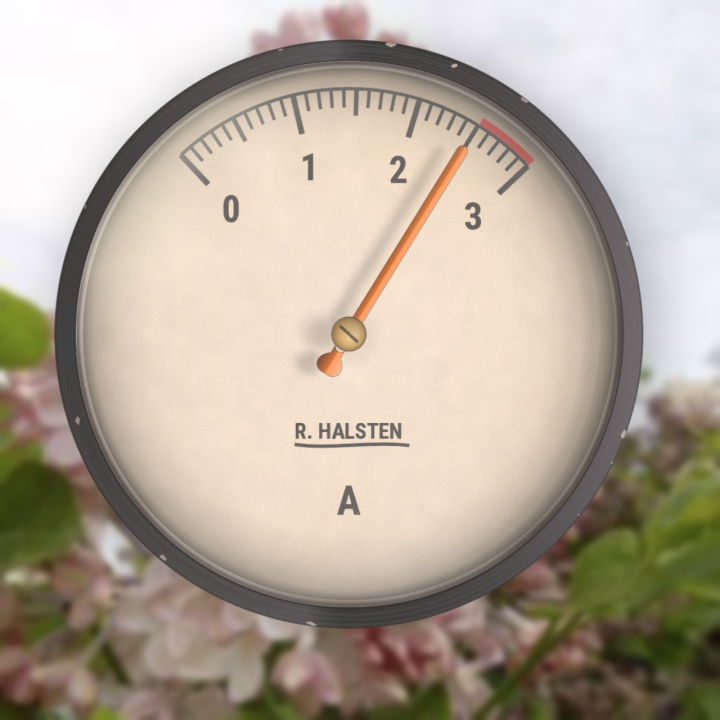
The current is 2.5 A
